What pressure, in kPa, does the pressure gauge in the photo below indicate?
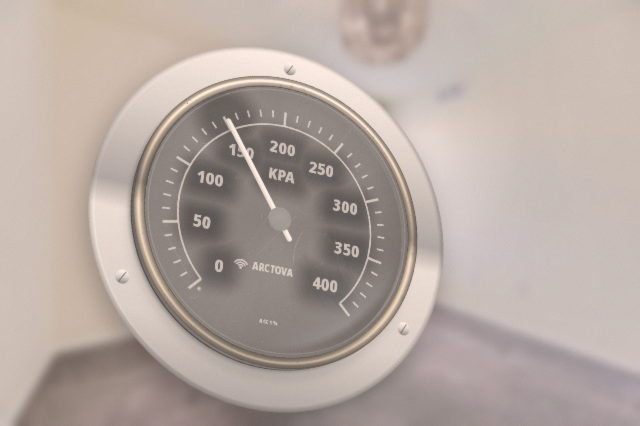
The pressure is 150 kPa
